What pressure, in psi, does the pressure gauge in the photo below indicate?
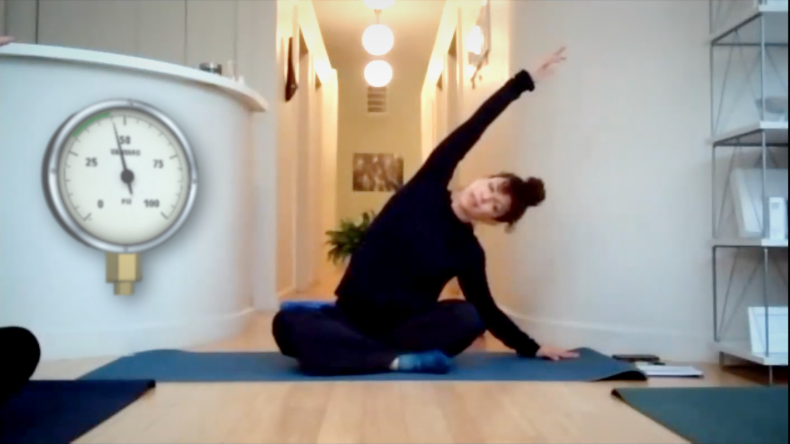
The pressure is 45 psi
